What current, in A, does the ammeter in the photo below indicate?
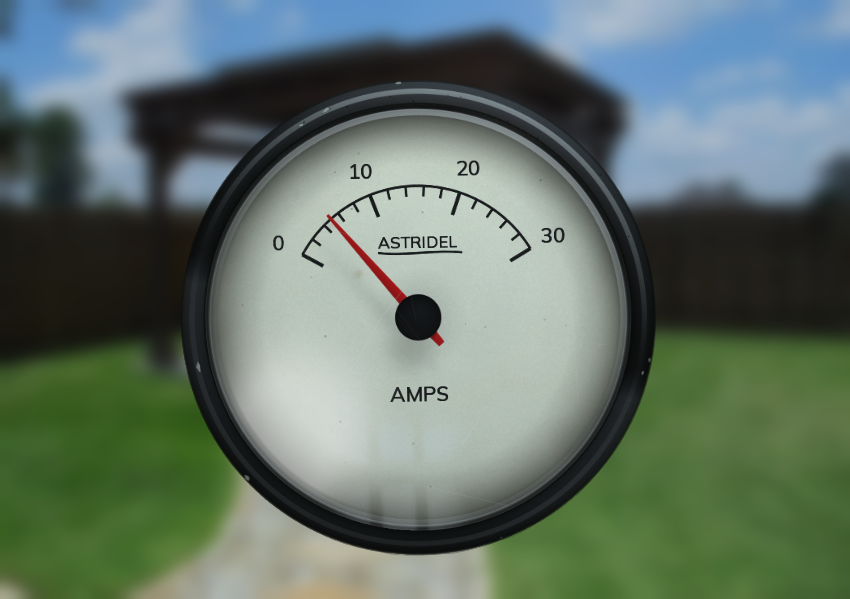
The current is 5 A
